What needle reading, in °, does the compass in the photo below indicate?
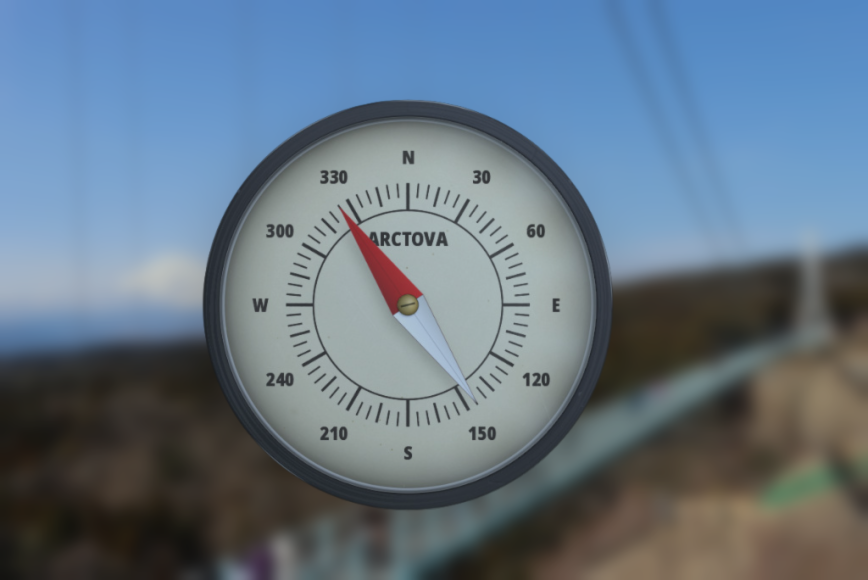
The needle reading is 325 °
